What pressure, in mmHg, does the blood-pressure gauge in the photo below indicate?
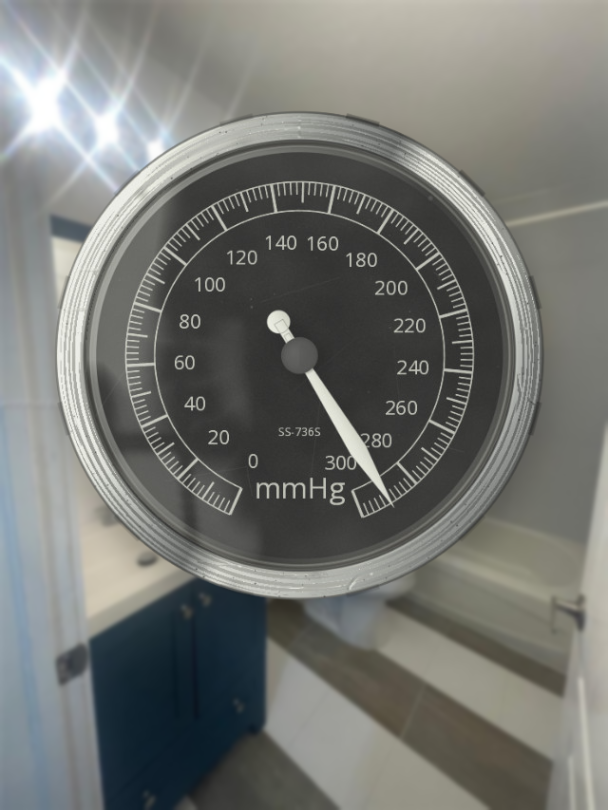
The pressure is 290 mmHg
